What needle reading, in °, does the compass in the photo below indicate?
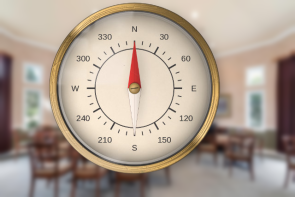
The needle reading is 0 °
